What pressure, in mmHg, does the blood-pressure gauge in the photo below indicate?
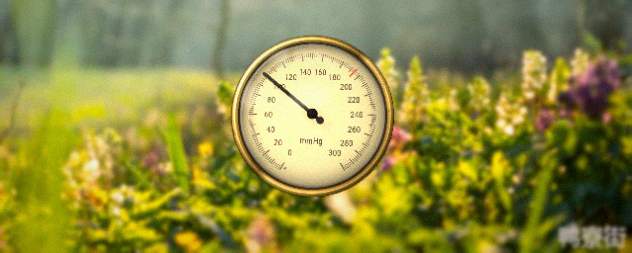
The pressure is 100 mmHg
